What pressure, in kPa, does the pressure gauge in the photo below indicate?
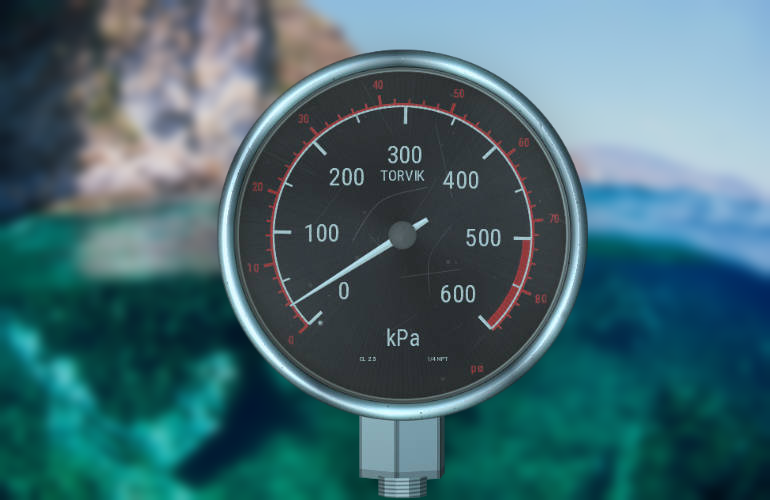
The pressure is 25 kPa
